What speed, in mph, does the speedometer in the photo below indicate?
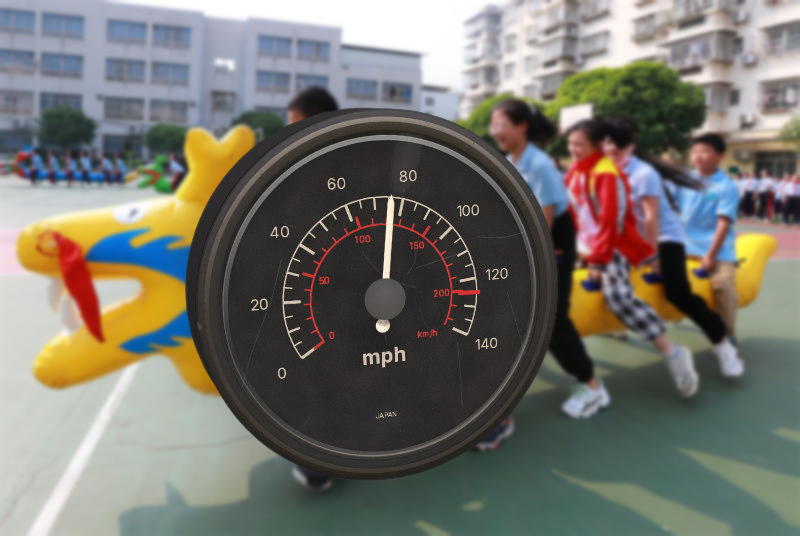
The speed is 75 mph
